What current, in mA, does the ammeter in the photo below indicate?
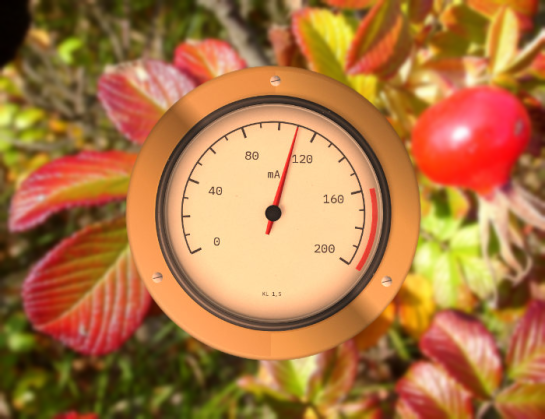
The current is 110 mA
